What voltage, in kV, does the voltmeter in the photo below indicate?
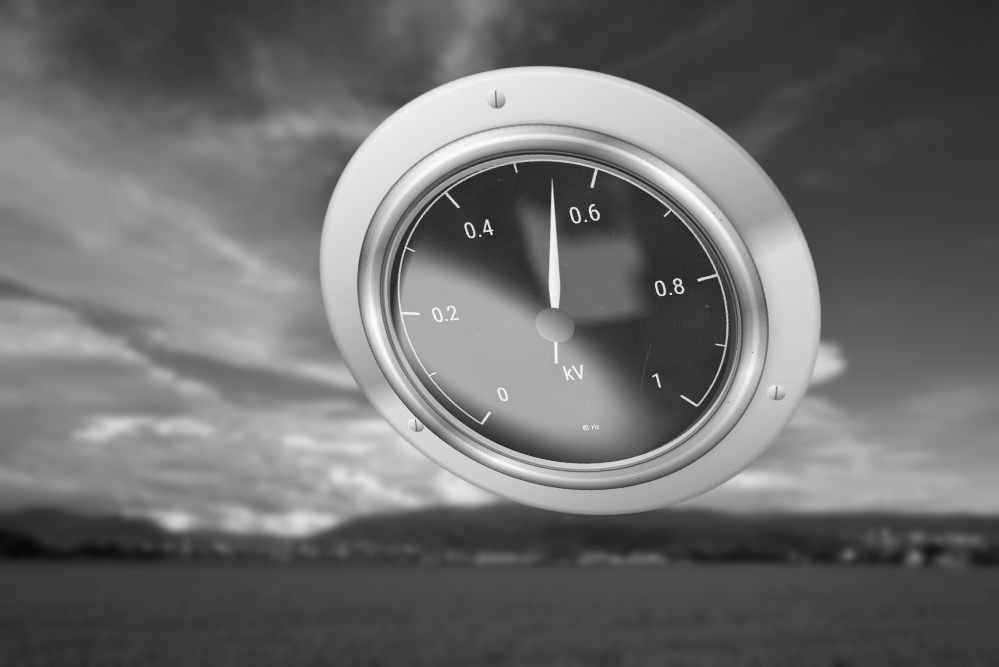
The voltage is 0.55 kV
